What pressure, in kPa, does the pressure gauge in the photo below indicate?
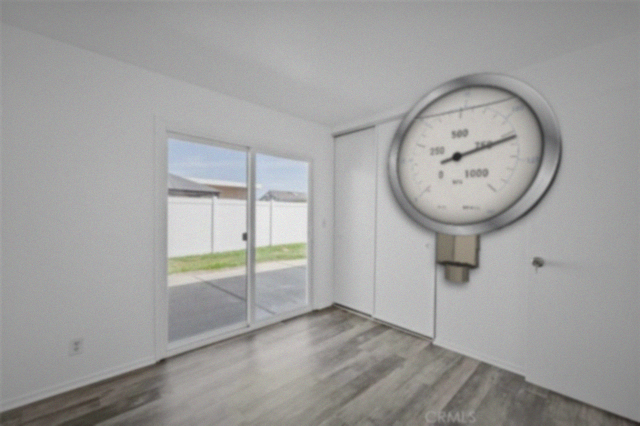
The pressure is 775 kPa
